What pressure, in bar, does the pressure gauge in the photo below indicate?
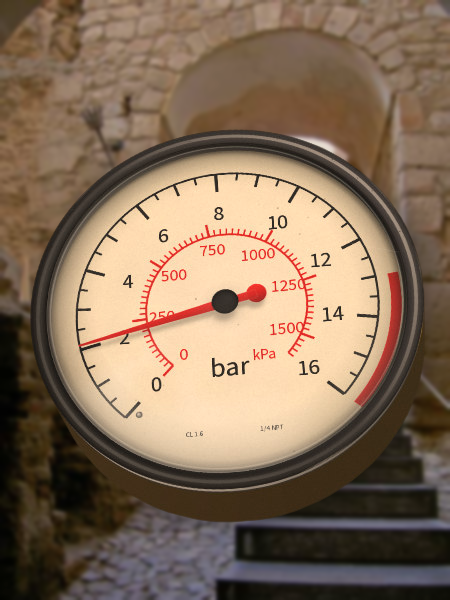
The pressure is 2 bar
